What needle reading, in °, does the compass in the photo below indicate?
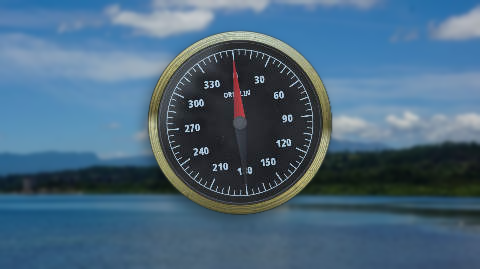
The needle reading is 0 °
